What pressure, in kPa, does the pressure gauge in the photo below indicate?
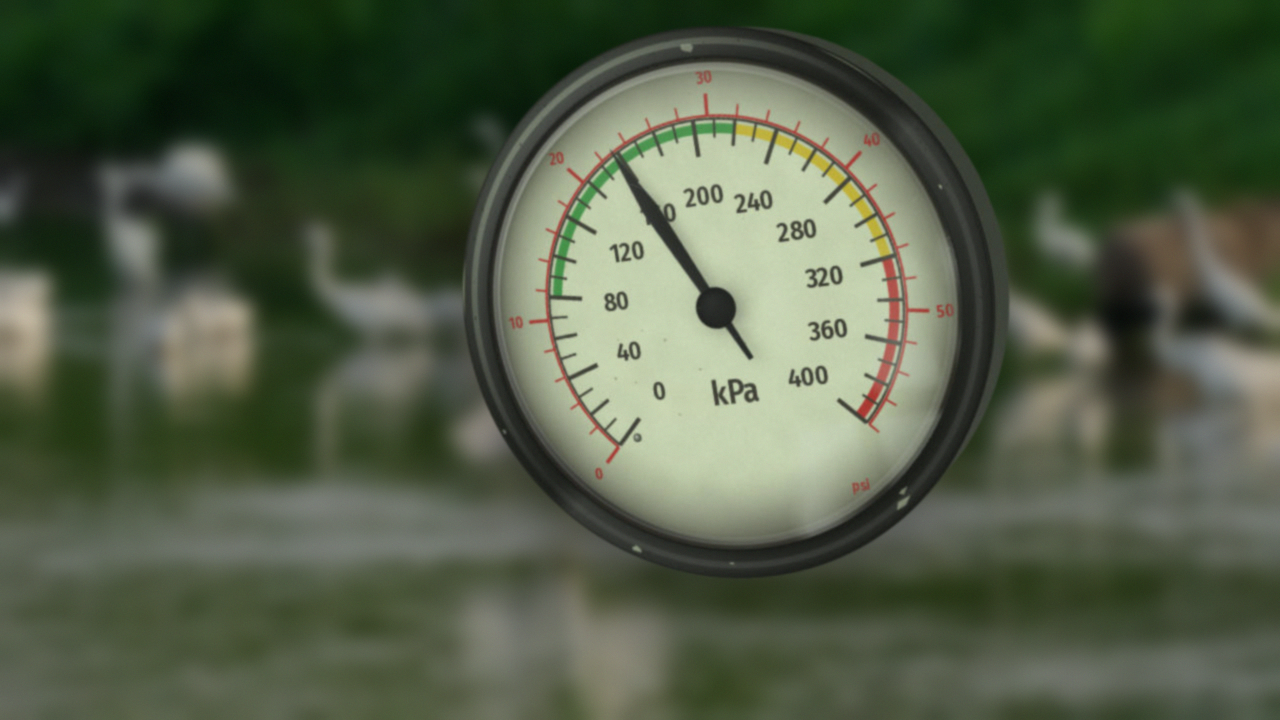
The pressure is 160 kPa
